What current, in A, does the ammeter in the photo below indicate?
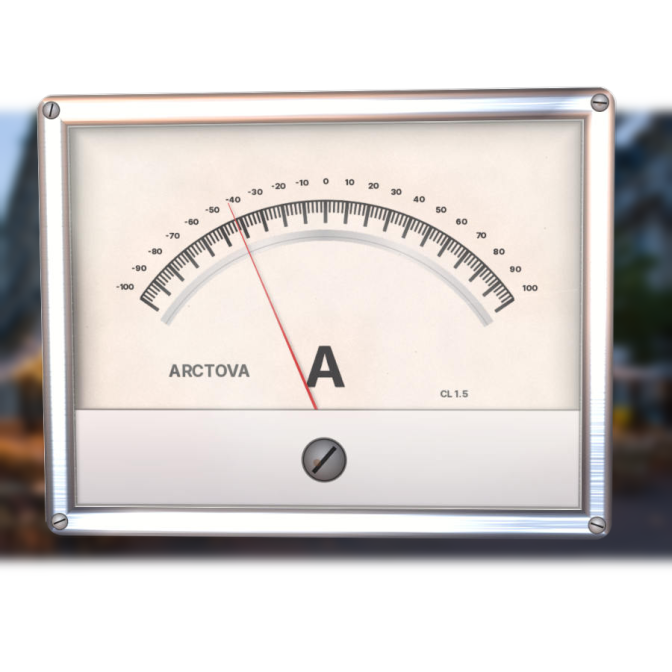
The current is -42 A
